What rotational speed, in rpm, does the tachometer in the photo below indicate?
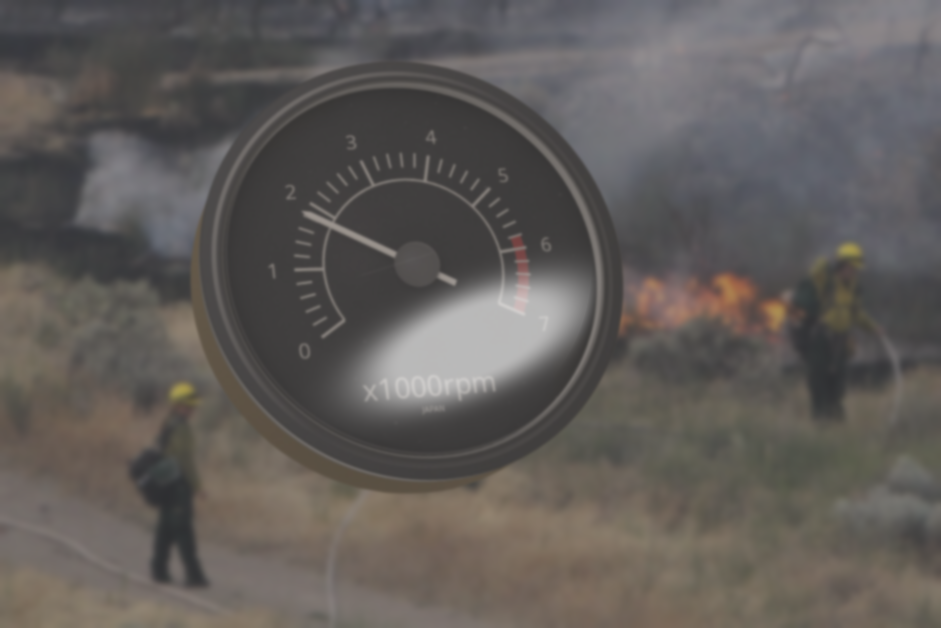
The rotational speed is 1800 rpm
